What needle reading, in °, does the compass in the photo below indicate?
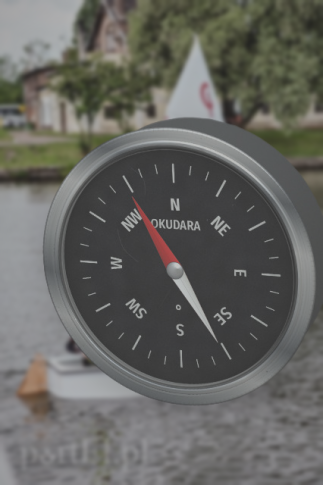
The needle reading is 330 °
